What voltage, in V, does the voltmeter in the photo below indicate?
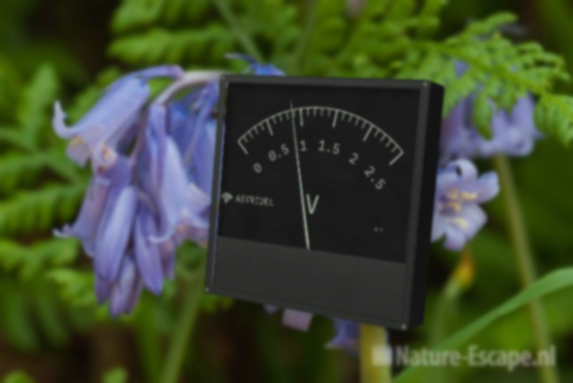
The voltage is 0.9 V
